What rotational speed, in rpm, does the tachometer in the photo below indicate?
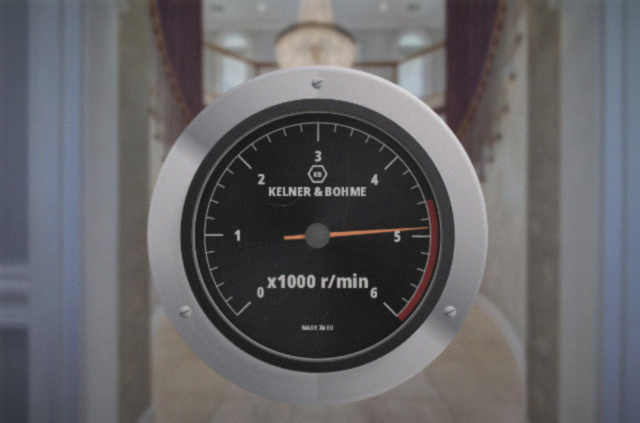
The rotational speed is 4900 rpm
